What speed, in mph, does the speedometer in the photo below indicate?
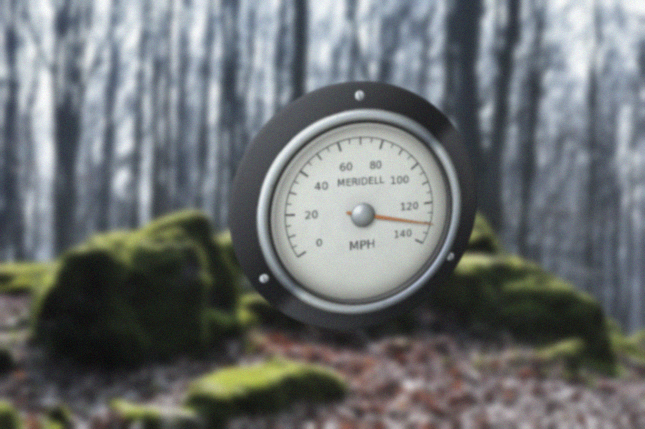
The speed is 130 mph
